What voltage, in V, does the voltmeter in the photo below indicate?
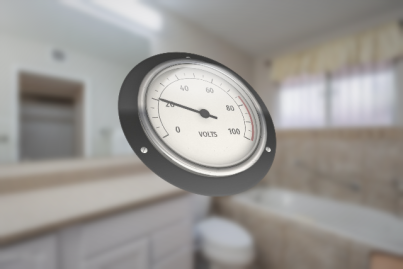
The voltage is 20 V
